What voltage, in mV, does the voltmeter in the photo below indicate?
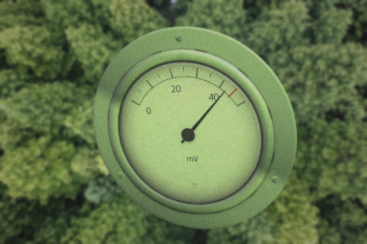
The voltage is 42.5 mV
